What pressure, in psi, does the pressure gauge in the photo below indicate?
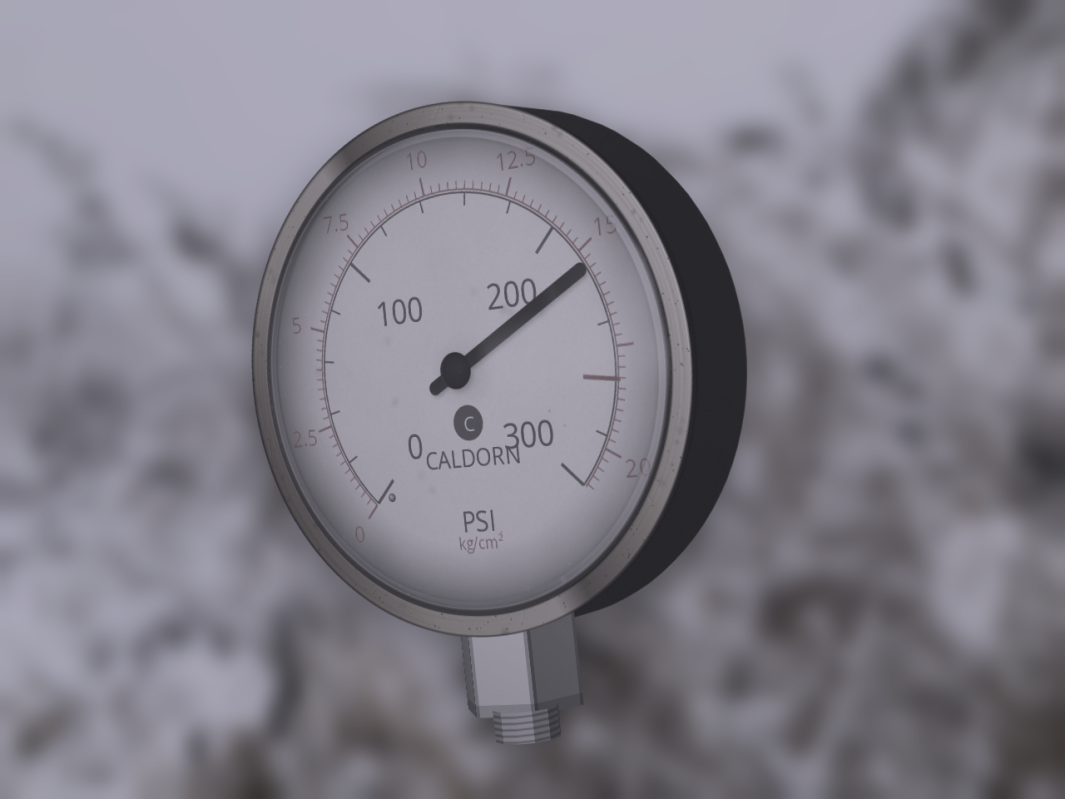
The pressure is 220 psi
